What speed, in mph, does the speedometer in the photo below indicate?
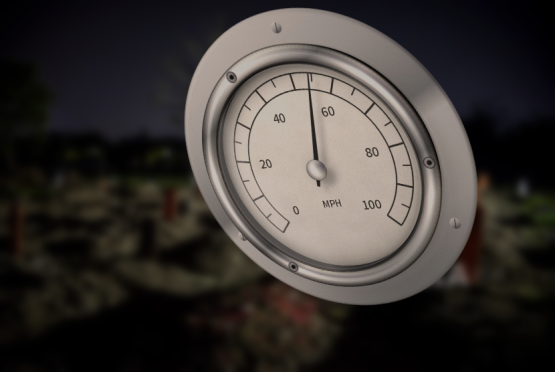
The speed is 55 mph
